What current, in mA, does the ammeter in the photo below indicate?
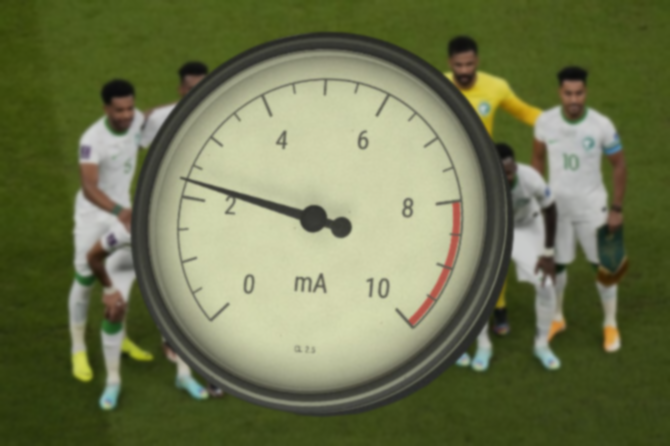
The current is 2.25 mA
